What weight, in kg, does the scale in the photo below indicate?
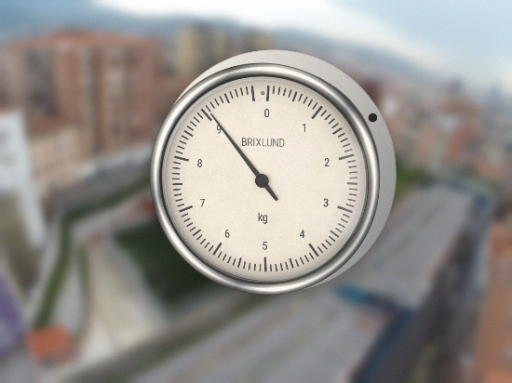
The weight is 9.1 kg
